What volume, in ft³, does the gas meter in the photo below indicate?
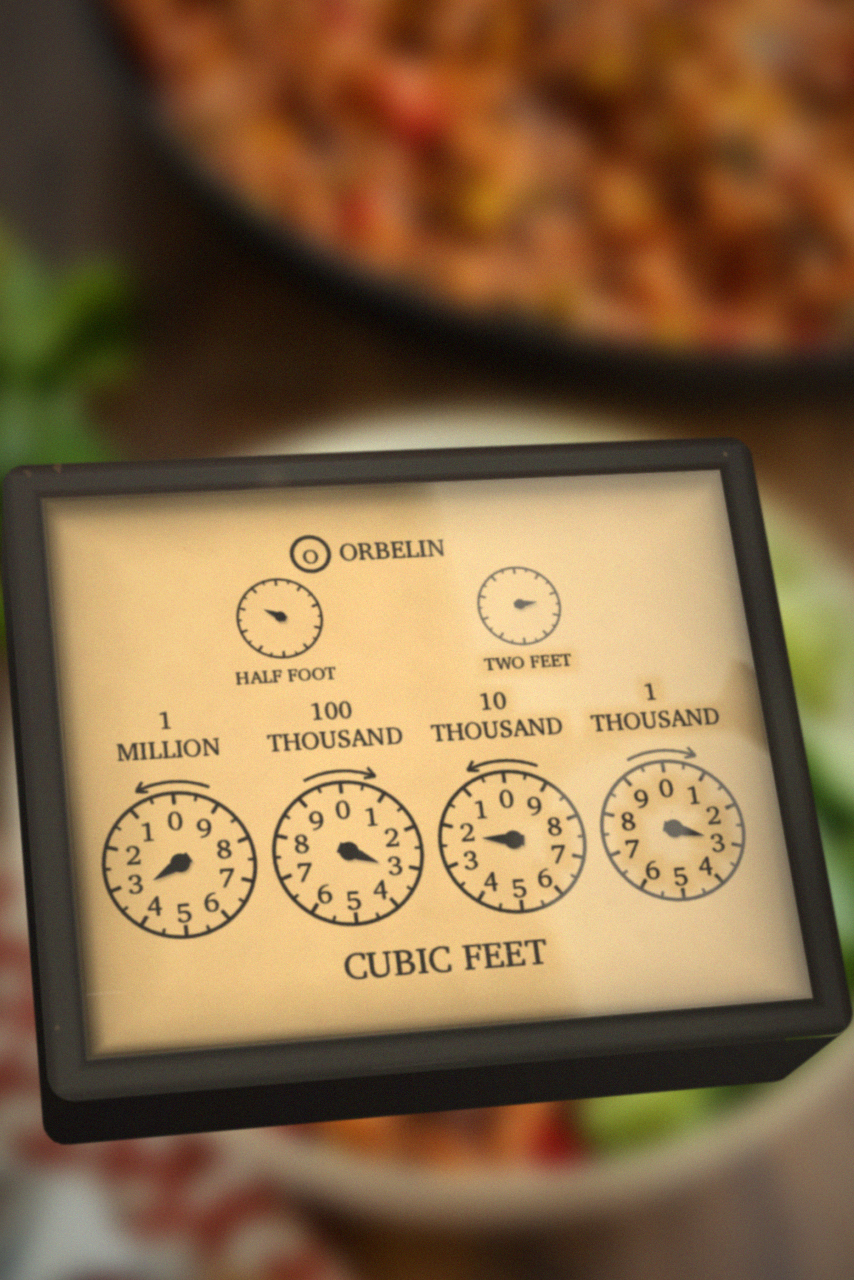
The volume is 332300 ft³
